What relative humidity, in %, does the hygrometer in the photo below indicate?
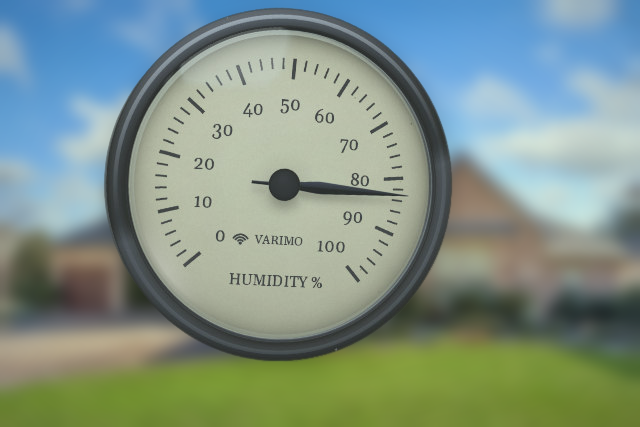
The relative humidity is 83 %
